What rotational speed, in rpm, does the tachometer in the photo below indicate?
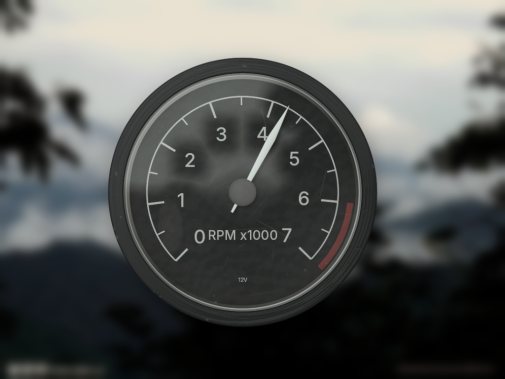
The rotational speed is 4250 rpm
